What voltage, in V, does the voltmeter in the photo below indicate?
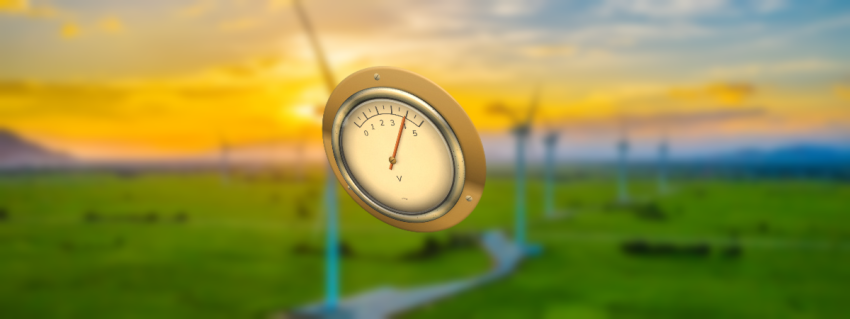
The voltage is 4 V
